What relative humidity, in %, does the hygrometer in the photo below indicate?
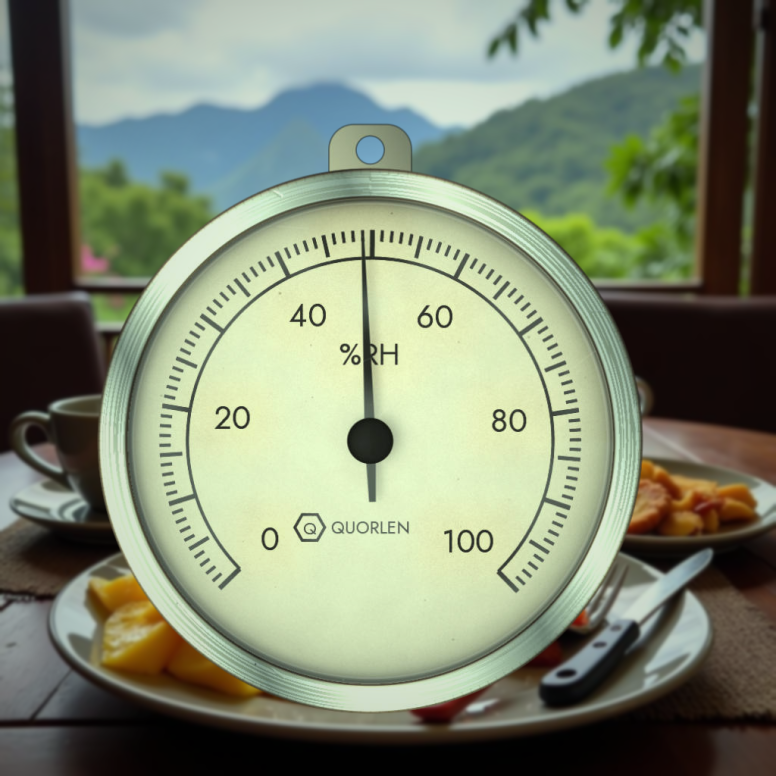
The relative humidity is 49 %
